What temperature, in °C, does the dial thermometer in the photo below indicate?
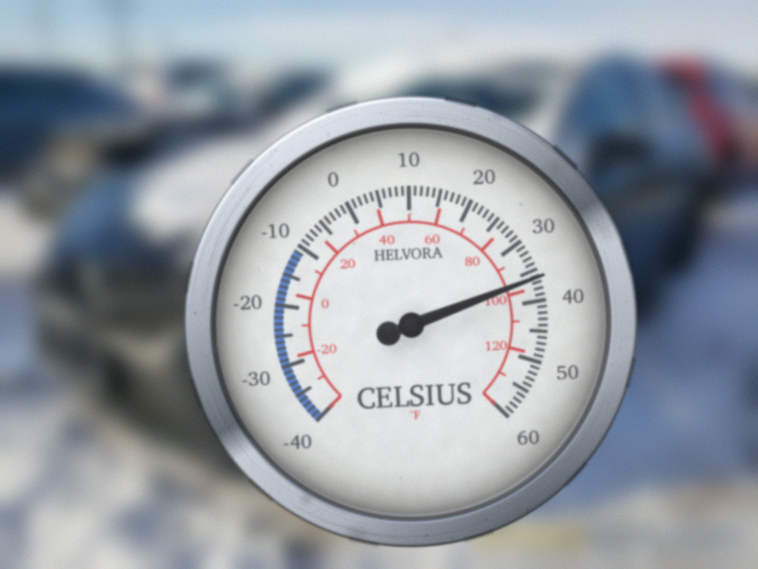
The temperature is 36 °C
